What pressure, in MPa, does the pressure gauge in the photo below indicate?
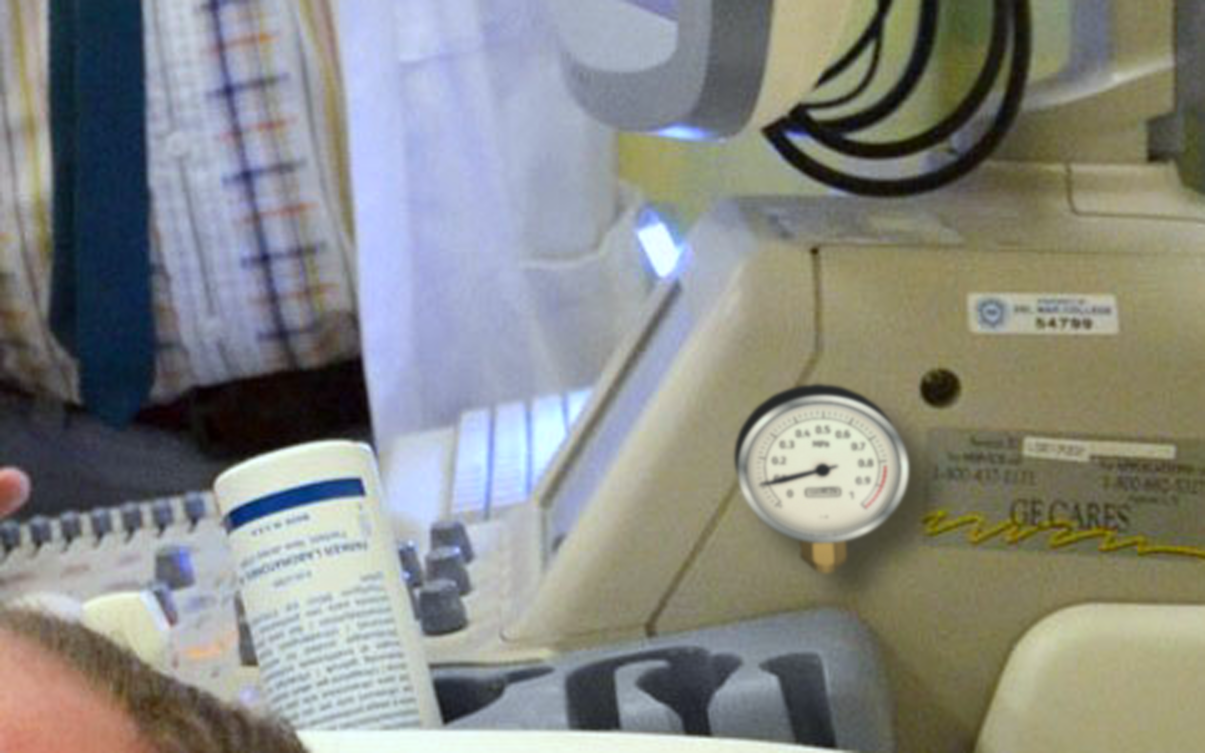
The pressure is 0.1 MPa
